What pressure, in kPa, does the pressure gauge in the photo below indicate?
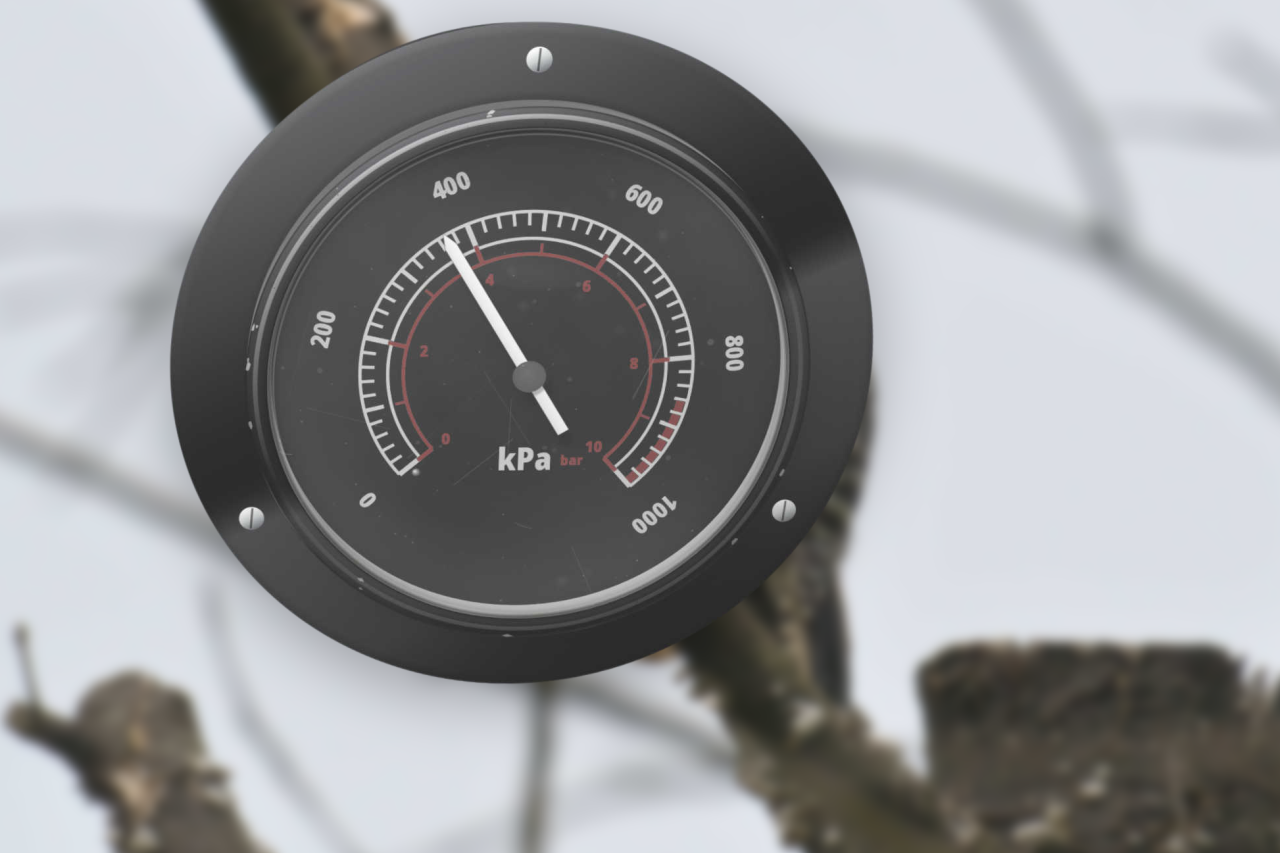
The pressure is 370 kPa
